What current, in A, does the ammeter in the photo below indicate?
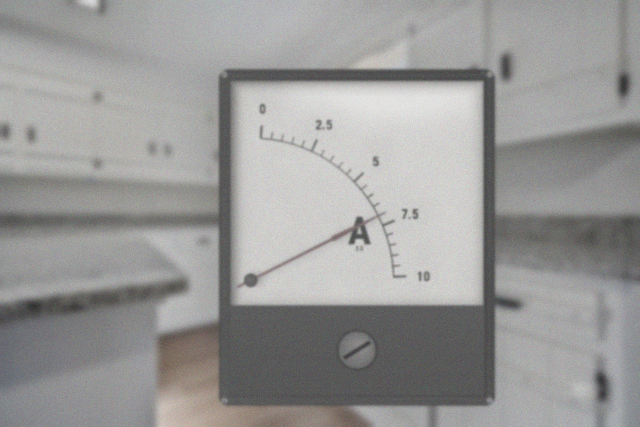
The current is 7 A
